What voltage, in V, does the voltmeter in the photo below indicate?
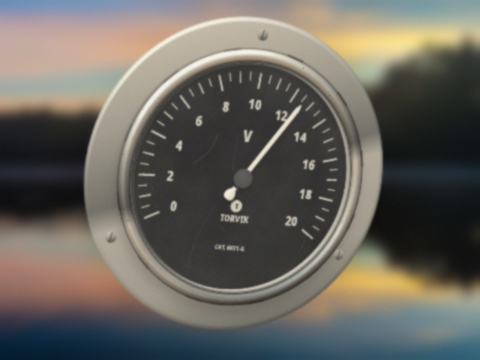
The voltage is 12.5 V
